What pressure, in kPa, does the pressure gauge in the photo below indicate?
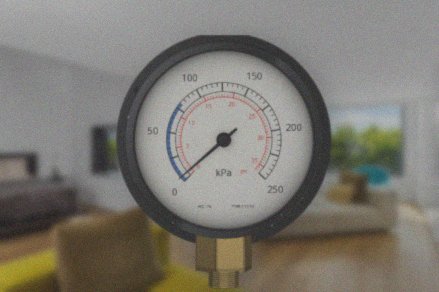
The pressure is 5 kPa
